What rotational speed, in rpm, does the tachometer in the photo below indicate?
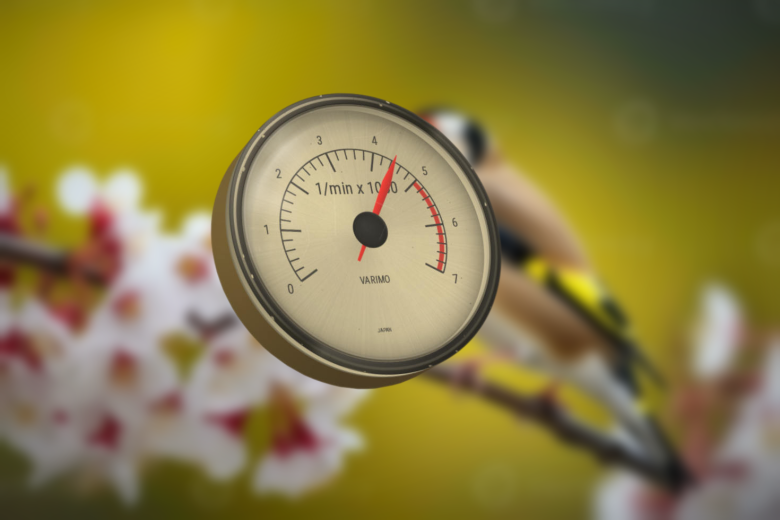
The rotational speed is 4400 rpm
